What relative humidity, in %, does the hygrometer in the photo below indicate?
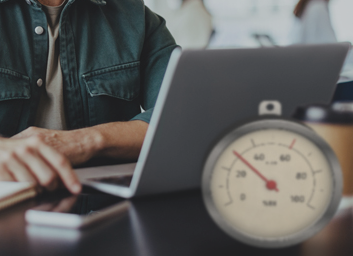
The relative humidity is 30 %
